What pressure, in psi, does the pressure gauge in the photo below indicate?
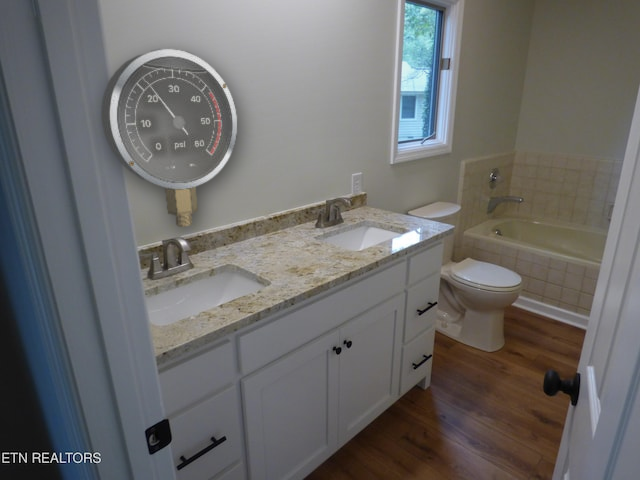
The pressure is 22 psi
